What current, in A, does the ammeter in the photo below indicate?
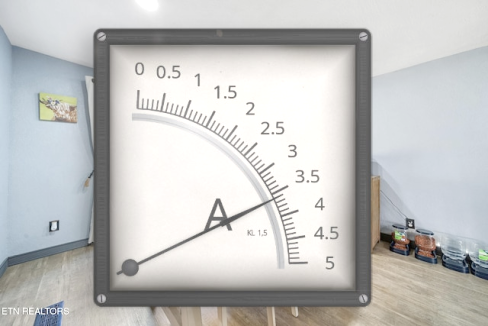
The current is 3.6 A
